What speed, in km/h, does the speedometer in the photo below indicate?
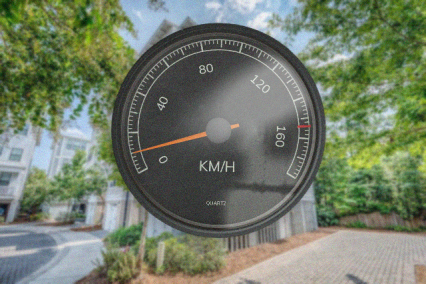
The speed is 10 km/h
